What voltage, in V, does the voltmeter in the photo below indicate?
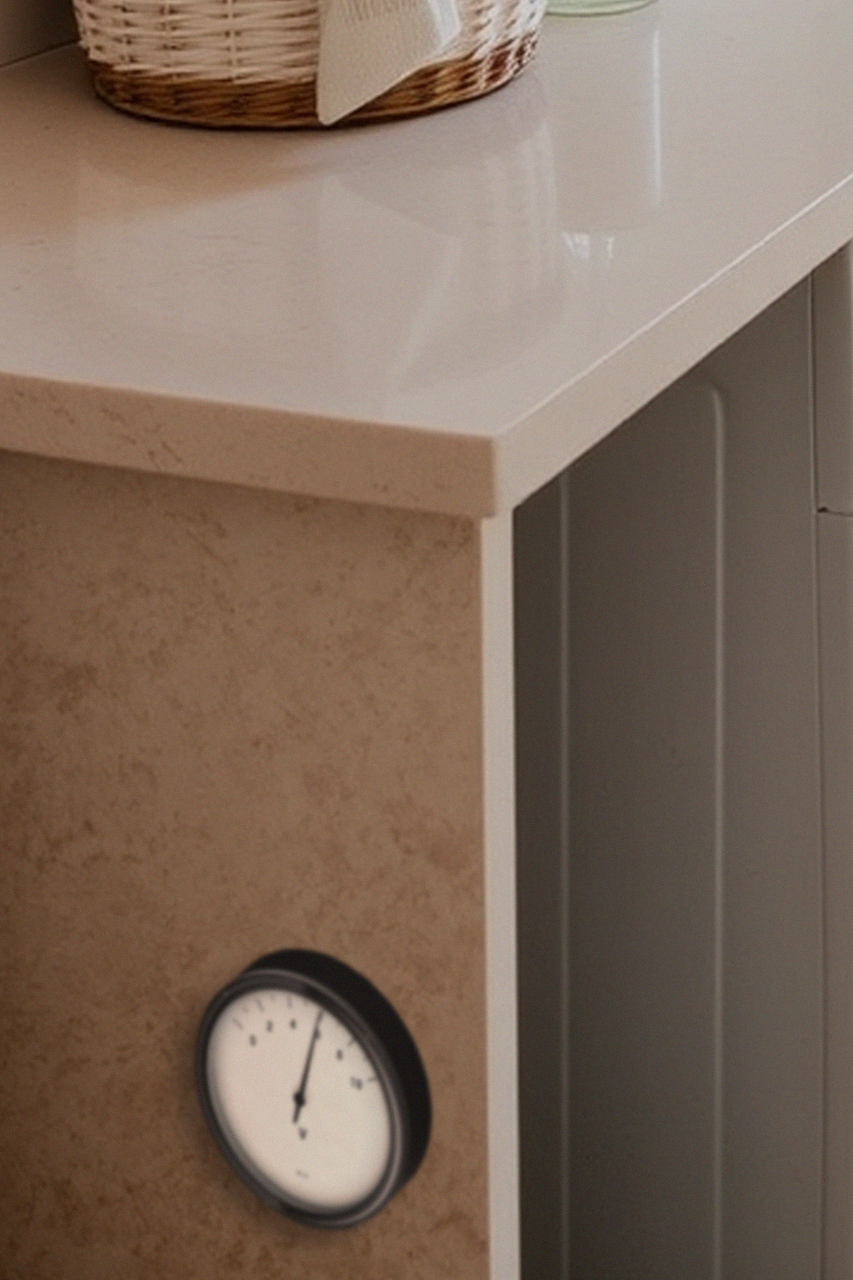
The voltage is 6 V
